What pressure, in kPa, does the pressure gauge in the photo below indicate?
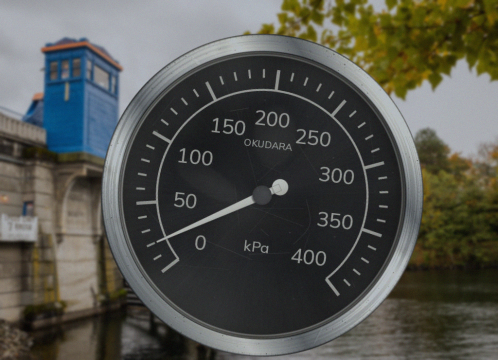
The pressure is 20 kPa
